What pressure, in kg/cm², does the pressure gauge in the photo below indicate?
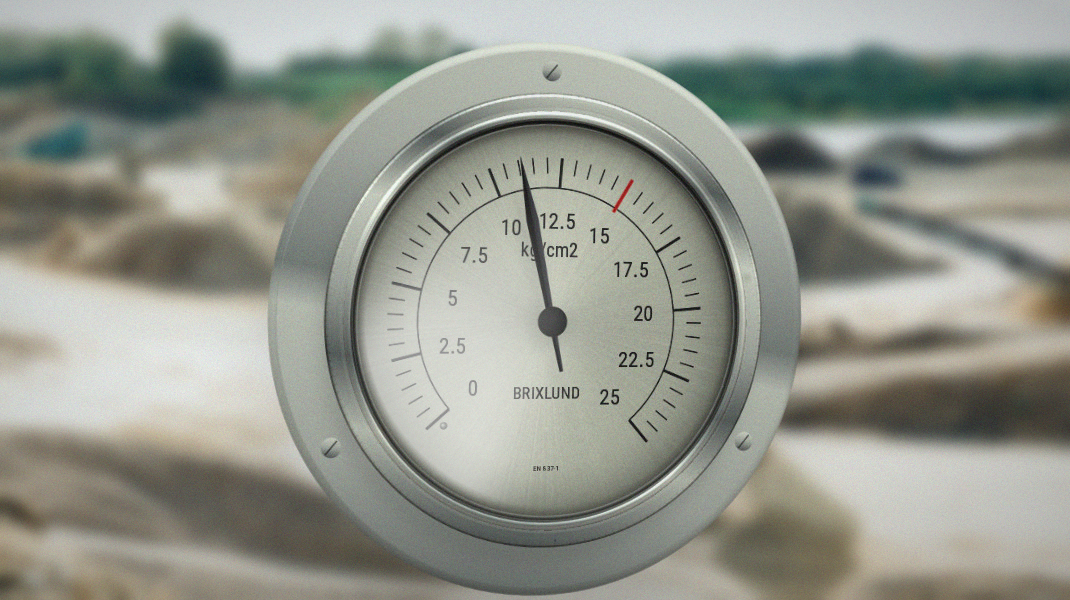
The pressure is 11 kg/cm²
